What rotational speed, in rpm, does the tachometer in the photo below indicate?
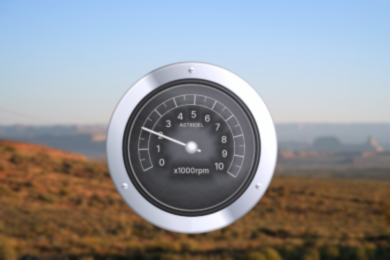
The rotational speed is 2000 rpm
